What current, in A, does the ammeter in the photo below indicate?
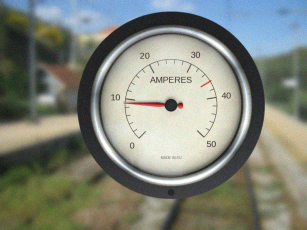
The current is 9 A
